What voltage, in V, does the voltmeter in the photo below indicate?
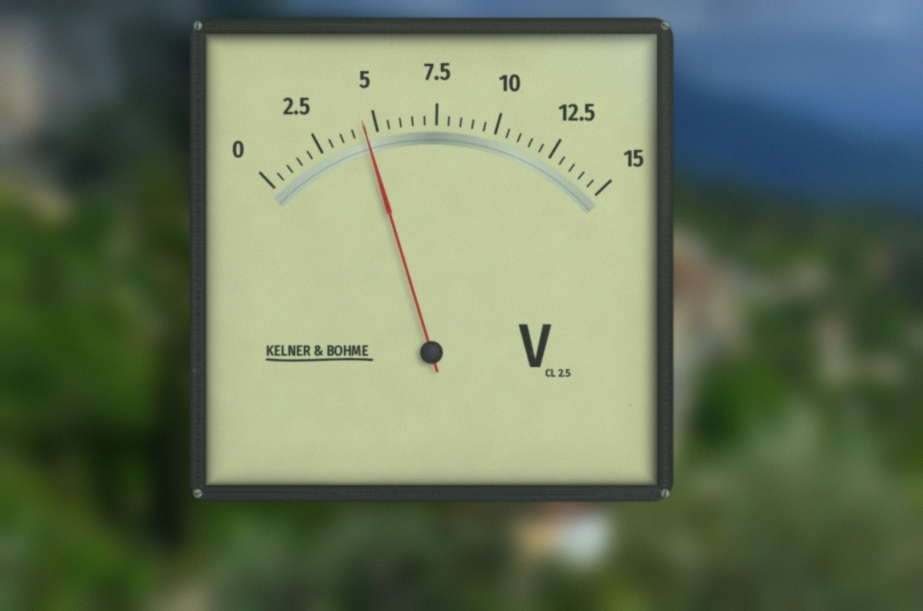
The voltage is 4.5 V
